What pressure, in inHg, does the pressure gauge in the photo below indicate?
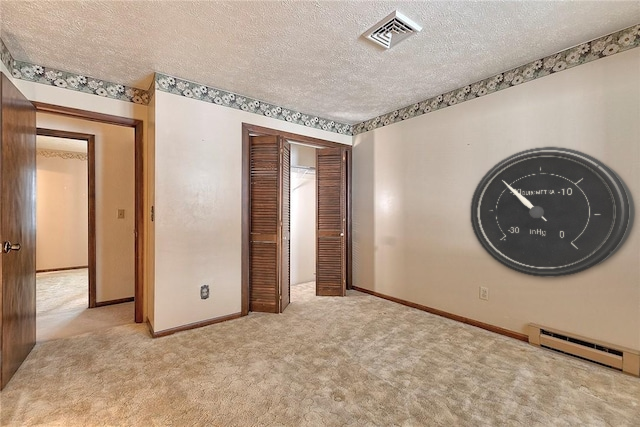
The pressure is -20 inHg
